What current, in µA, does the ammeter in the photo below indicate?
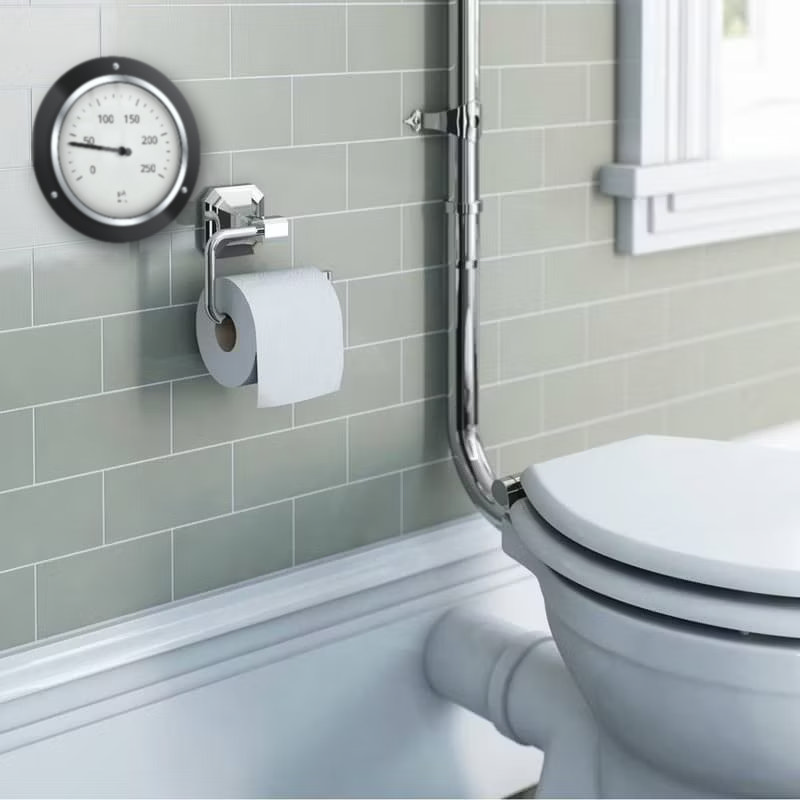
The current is 40 µA
